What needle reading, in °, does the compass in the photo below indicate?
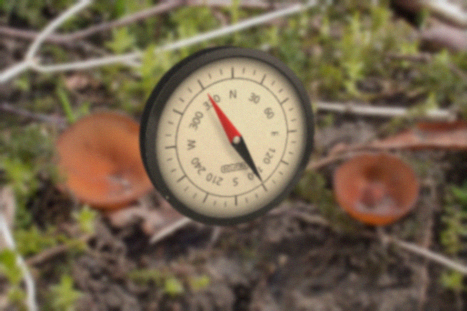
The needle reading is 330 °
